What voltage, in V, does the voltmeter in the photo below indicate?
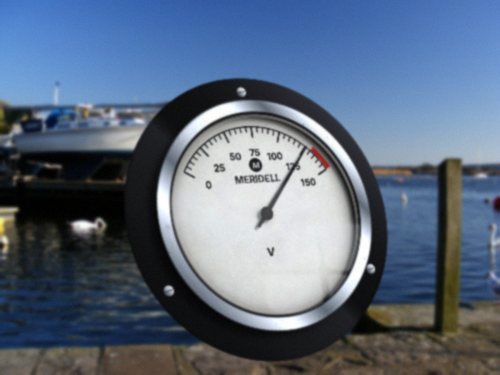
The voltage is 125 V
